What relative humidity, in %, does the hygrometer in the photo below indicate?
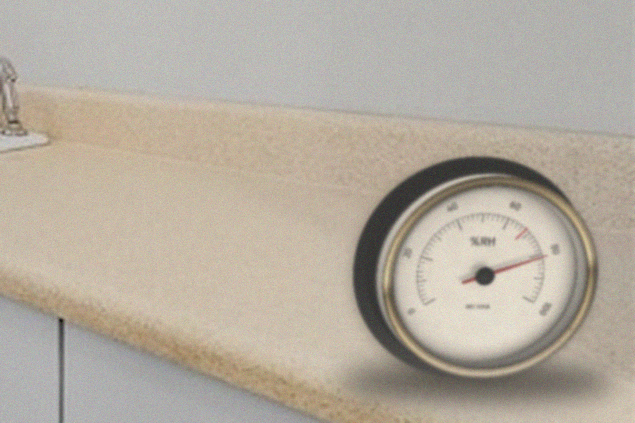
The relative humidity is 80 %
